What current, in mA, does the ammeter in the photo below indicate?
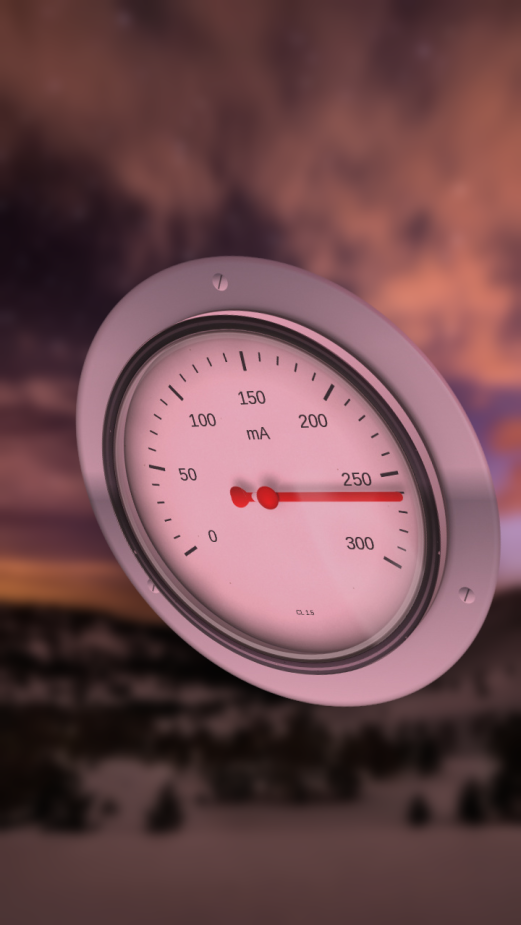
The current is 260 mA
